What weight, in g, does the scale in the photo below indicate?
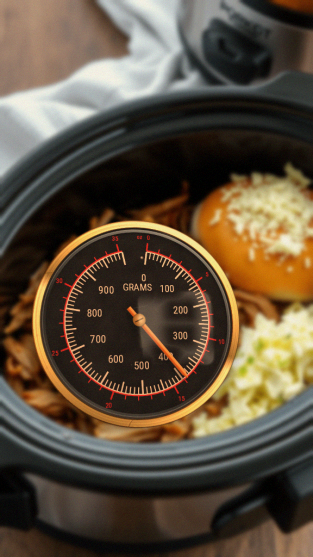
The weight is 390 g
